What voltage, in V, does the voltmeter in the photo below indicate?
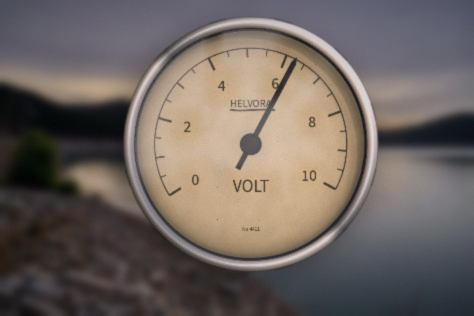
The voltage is 6.25 V
